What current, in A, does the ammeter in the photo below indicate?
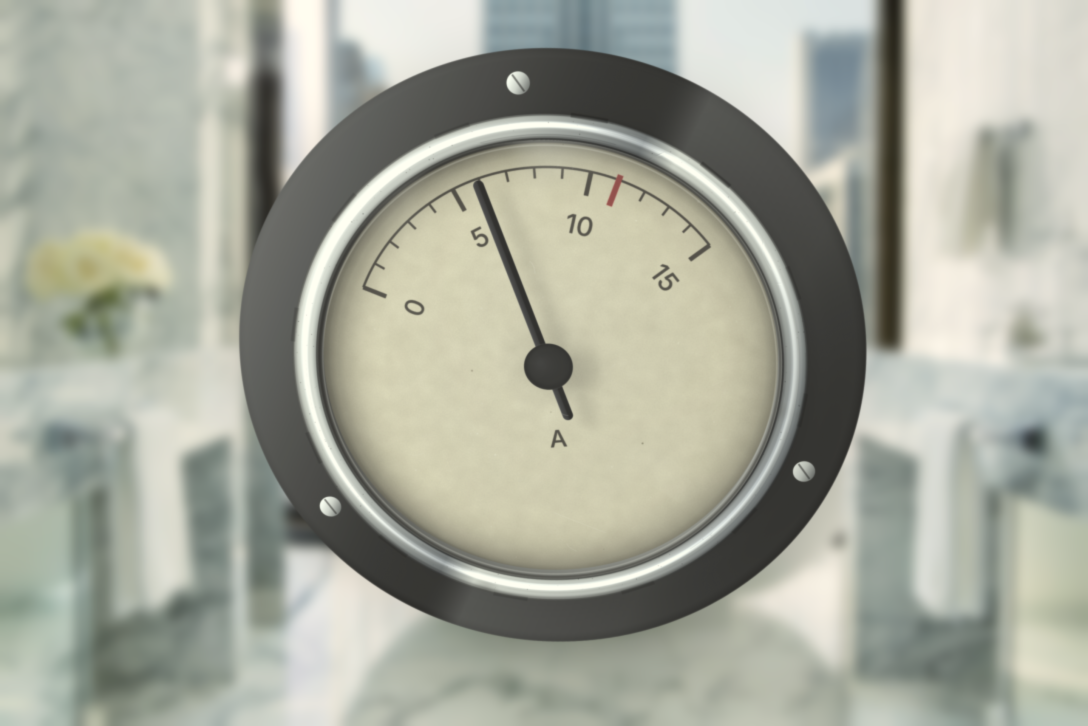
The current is 6 A
